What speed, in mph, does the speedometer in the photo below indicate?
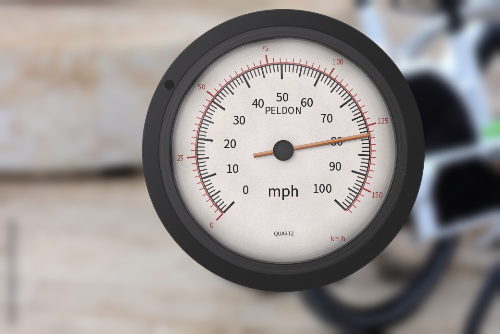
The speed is 80 mph
